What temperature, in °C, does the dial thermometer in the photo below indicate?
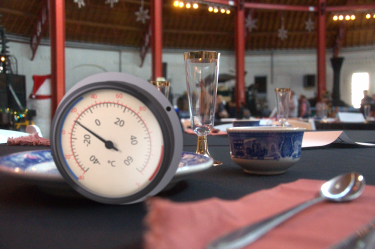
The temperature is -10 °C
